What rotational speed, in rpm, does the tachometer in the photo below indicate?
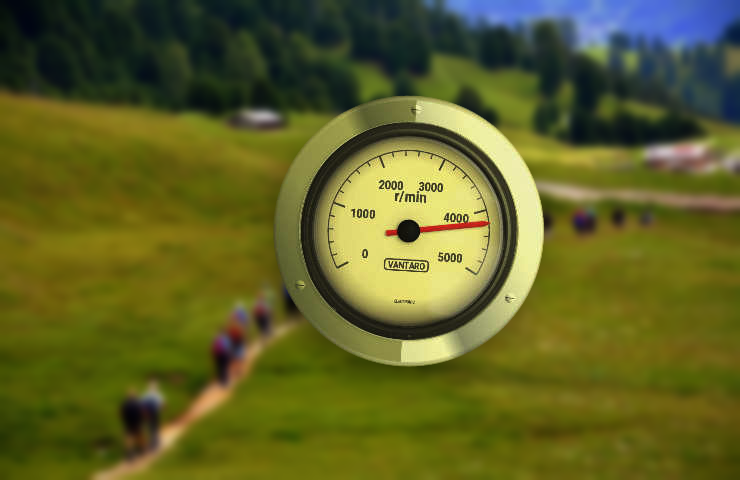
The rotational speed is 4200 rpm
